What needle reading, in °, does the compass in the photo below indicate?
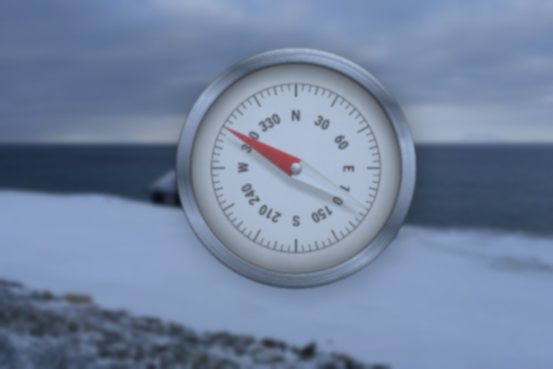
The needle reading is 300 °
